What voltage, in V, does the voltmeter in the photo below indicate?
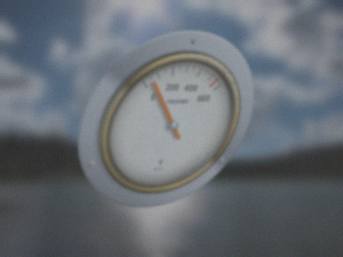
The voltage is 50 V
